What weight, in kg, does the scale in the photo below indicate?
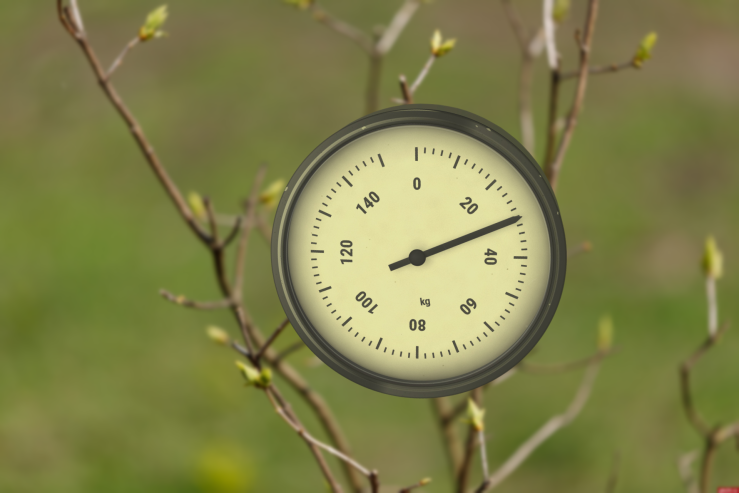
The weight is 30 kg
